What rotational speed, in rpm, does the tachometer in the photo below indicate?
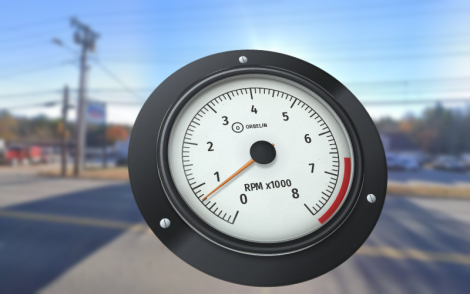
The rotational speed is 700 rpm
